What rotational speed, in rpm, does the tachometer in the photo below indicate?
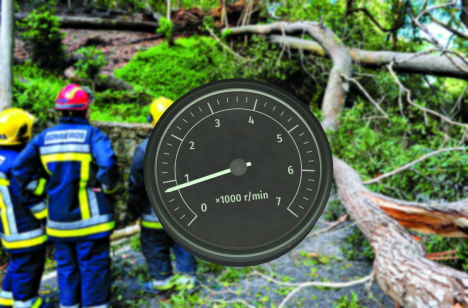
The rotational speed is 800 rpm
